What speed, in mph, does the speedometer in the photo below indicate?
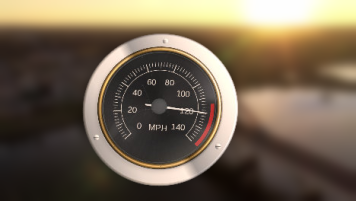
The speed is 120 mph
